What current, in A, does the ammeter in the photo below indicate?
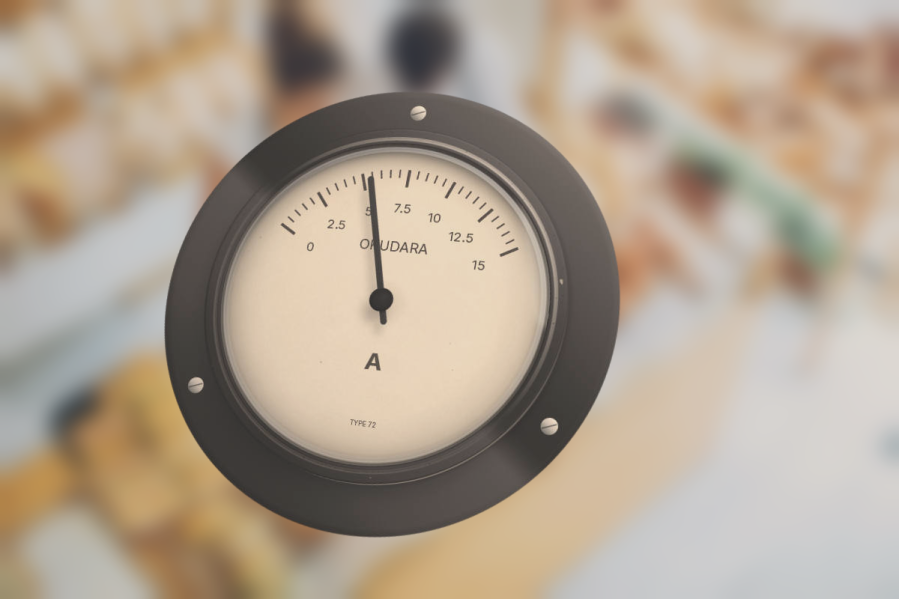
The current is 5.5 A
